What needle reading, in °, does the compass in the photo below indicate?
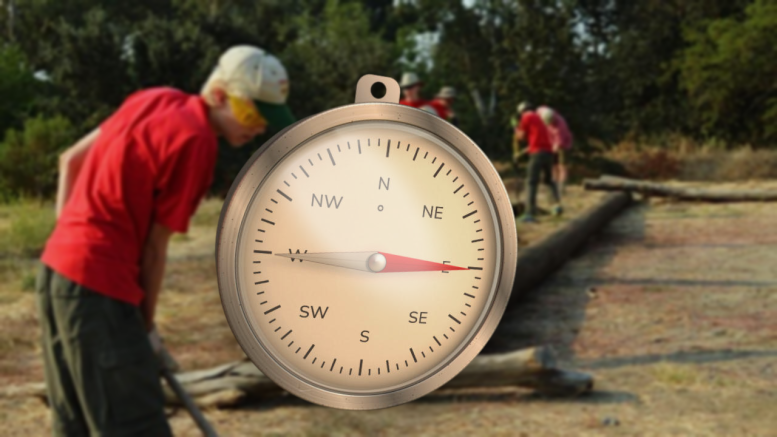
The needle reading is 90 °
